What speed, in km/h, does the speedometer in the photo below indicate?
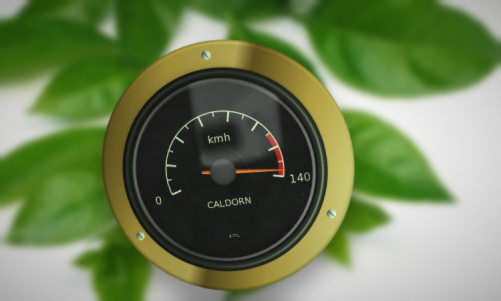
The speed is 135 km/h
